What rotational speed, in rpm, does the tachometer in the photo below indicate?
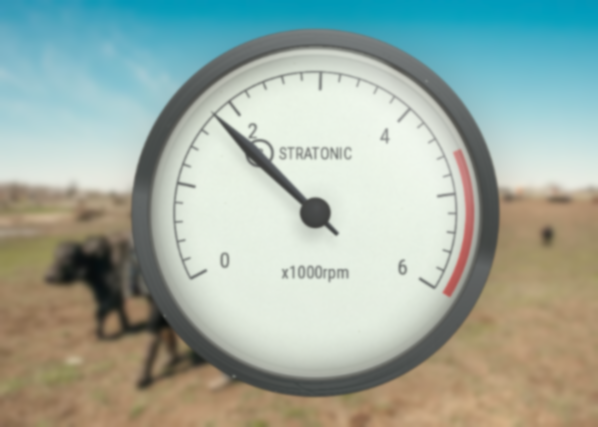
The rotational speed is 1800 rpm
